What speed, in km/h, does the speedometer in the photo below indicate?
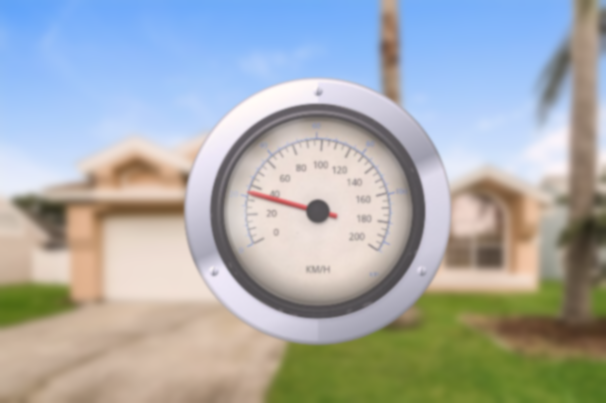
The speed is 35 km/h
